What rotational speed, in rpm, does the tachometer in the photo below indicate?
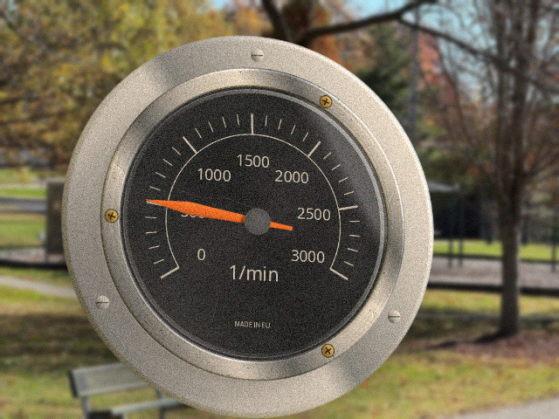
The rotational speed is 500 rpm
